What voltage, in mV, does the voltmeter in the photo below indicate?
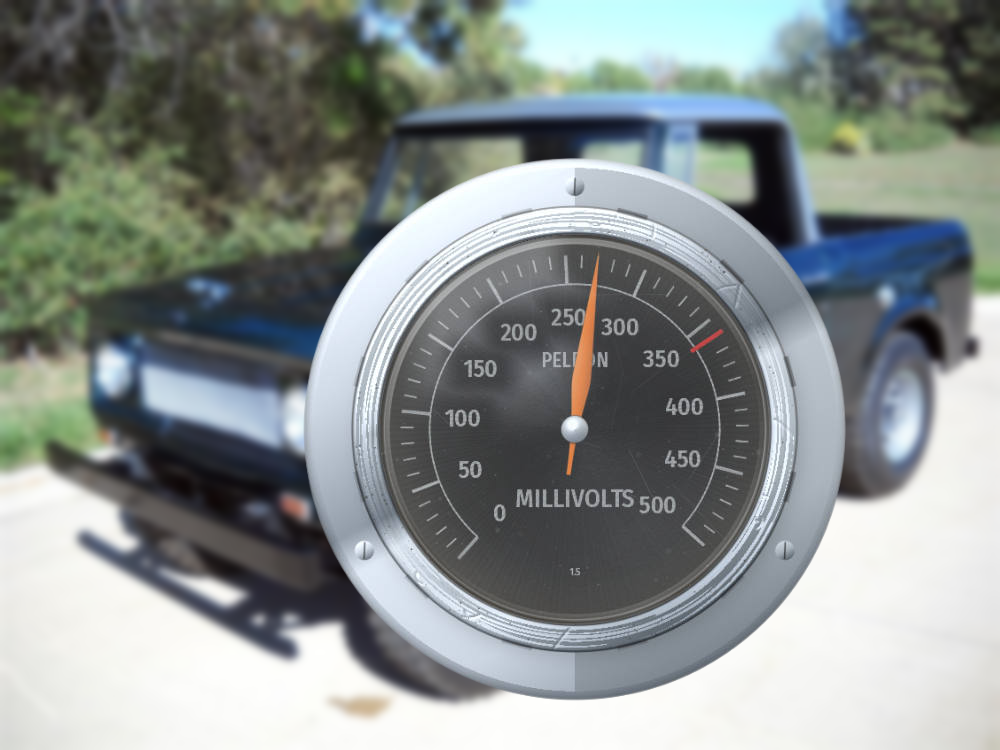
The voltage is 270 mV
